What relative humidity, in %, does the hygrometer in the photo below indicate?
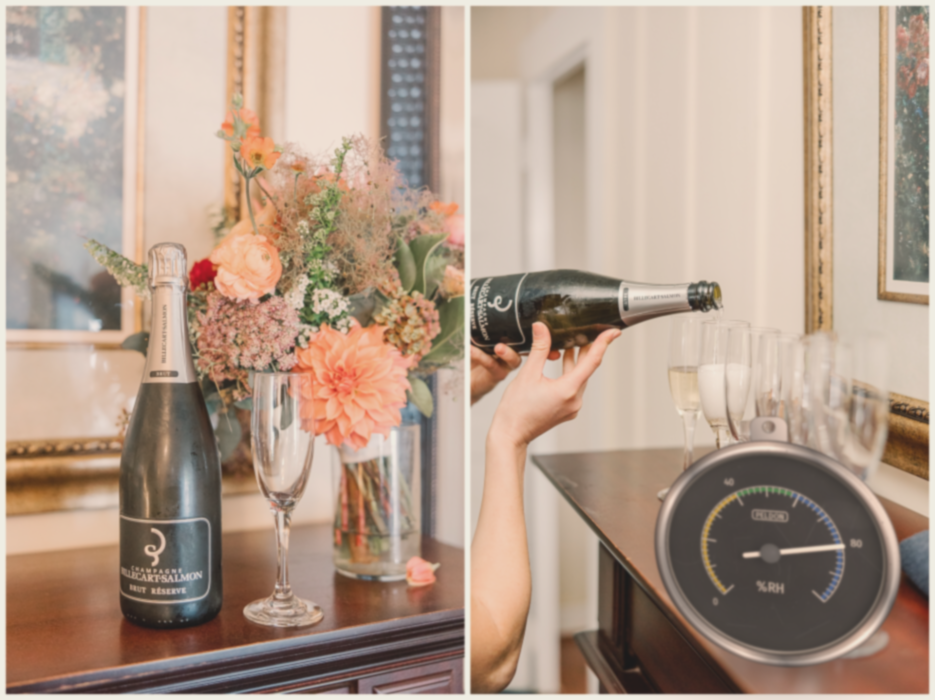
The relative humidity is 80 %
